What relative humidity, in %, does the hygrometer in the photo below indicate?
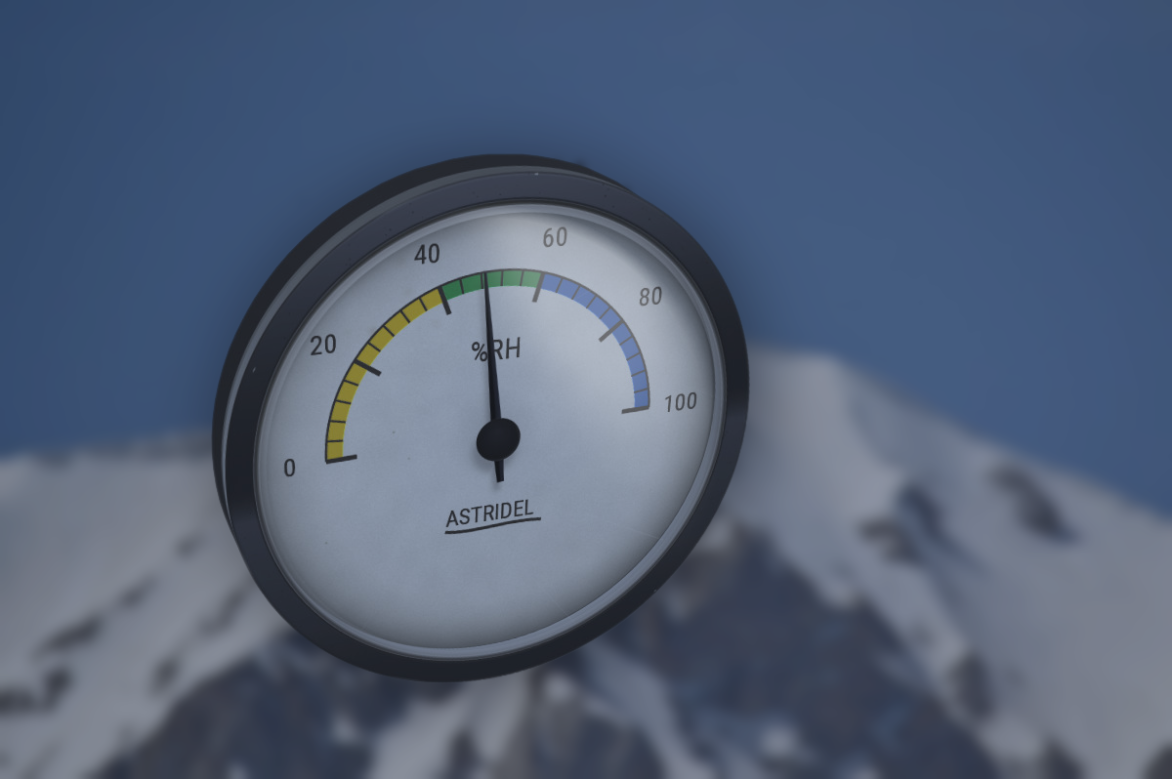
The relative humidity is 48 %
